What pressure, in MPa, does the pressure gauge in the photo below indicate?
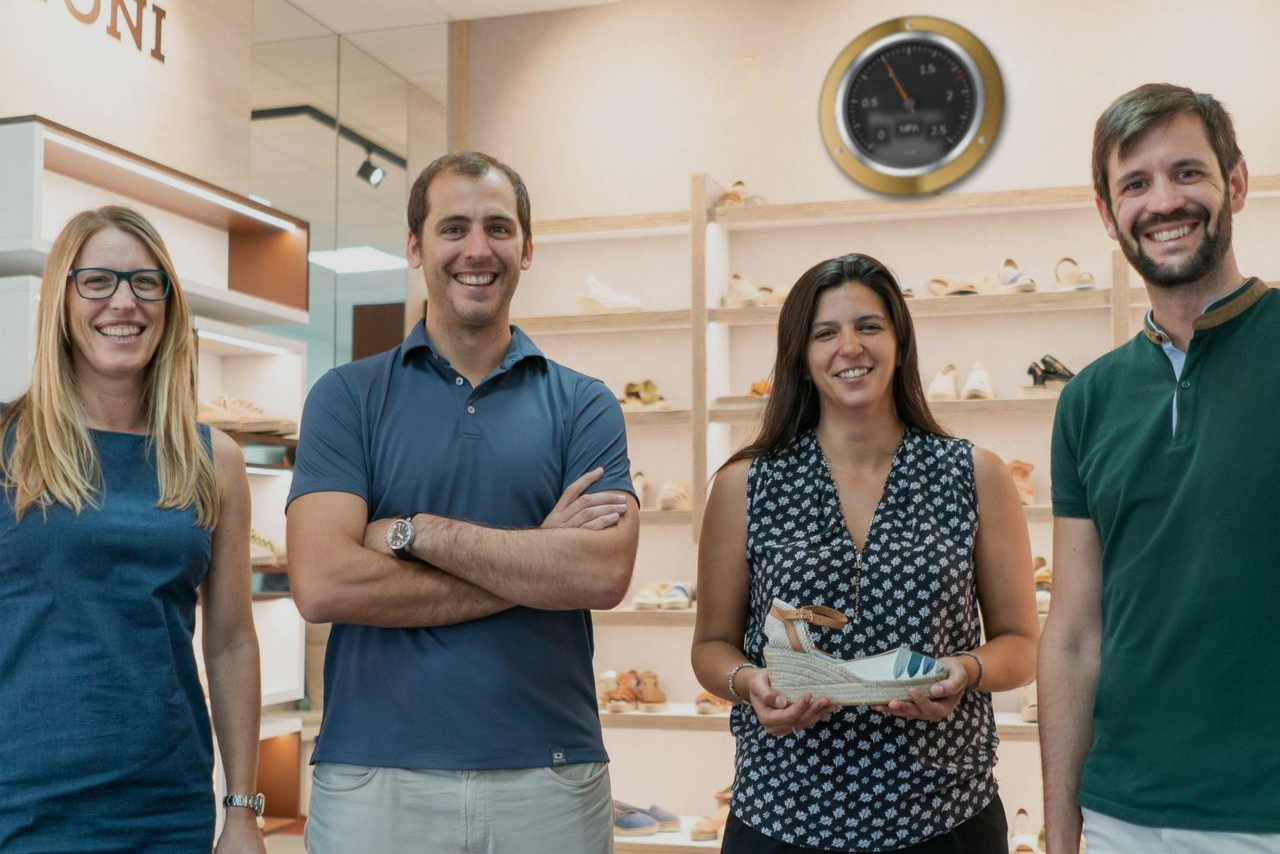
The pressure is 1 MPa
